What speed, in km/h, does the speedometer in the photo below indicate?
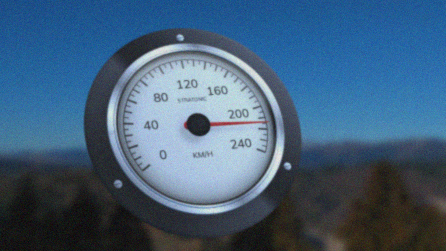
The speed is 215 km/h
